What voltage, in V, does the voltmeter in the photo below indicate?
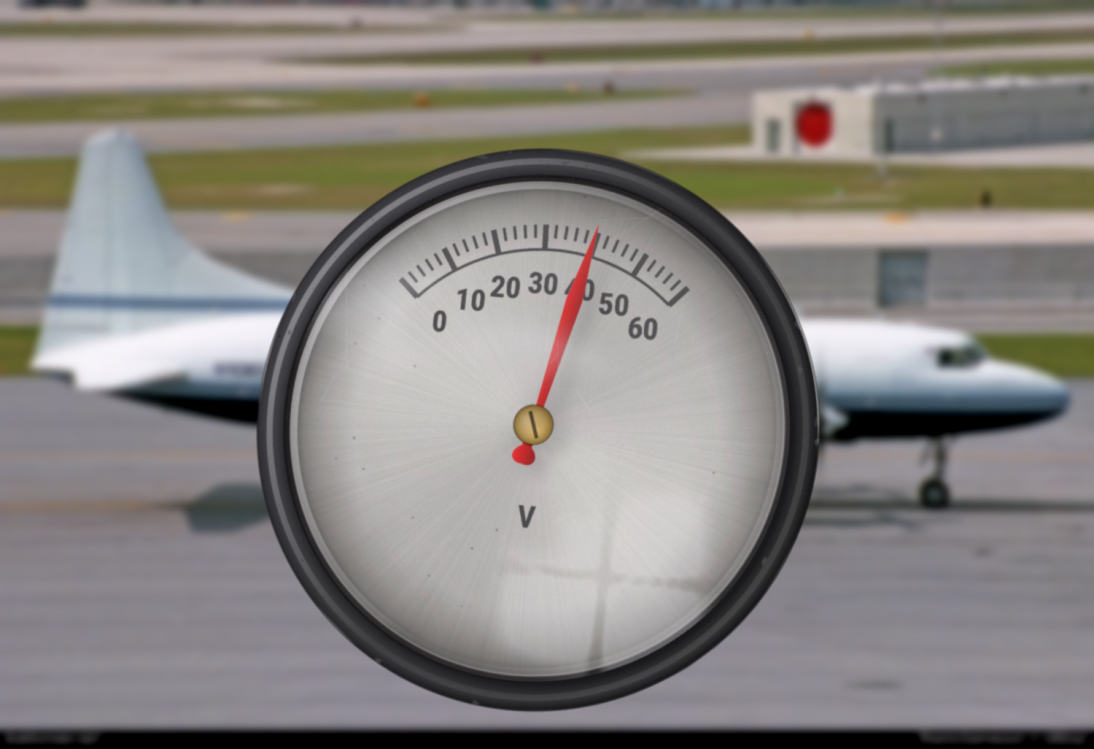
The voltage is 40 V
